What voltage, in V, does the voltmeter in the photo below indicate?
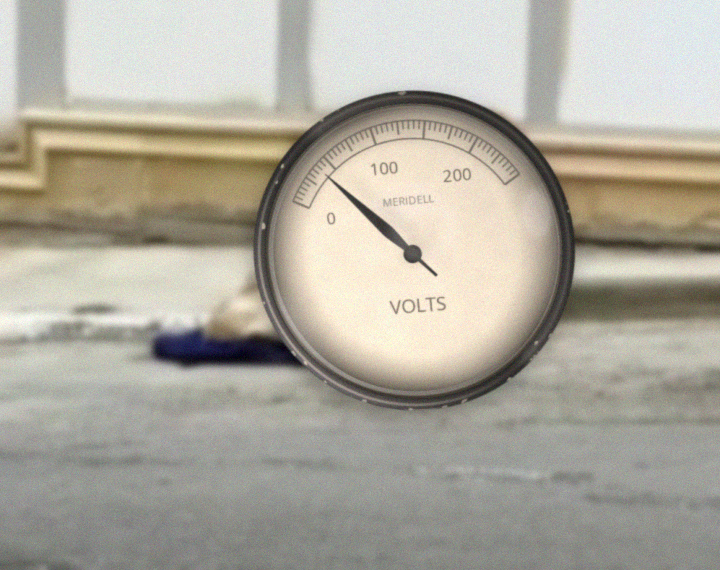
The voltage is 40 V
